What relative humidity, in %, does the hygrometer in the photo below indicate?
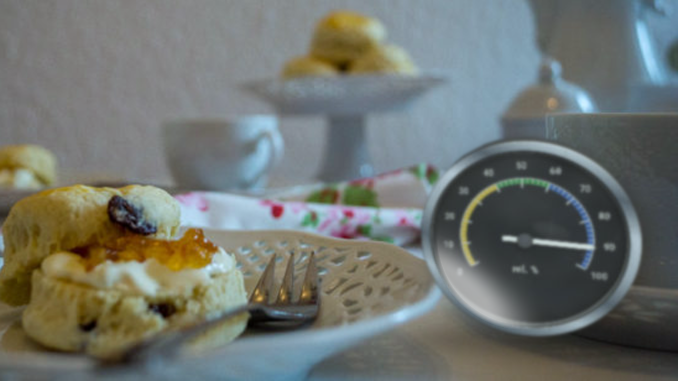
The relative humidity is 90 %
